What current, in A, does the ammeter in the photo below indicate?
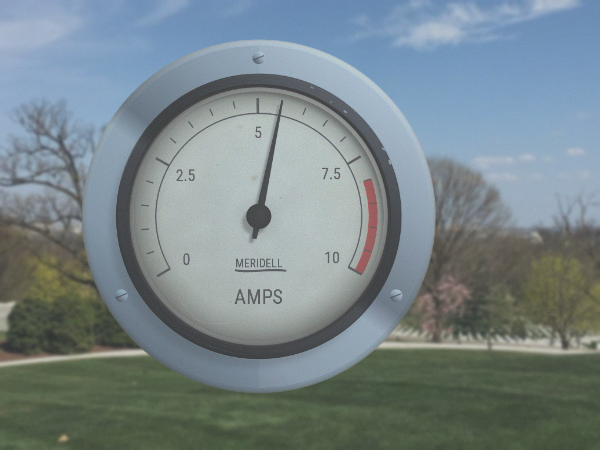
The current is 5.5 A
